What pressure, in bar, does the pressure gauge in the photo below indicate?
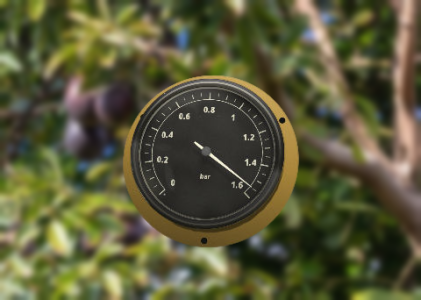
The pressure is 1.55 bar
